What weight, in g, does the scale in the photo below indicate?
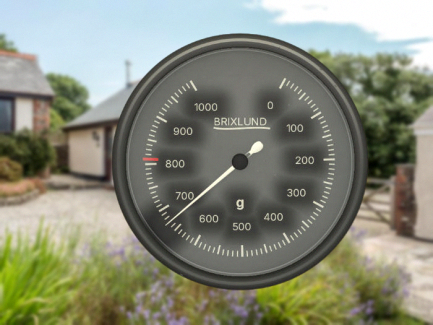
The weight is 670 g
